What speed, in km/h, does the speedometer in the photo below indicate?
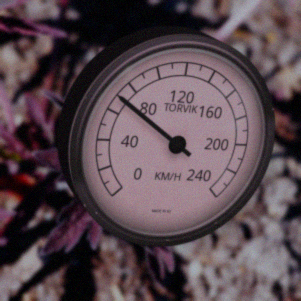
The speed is 70 km/h
